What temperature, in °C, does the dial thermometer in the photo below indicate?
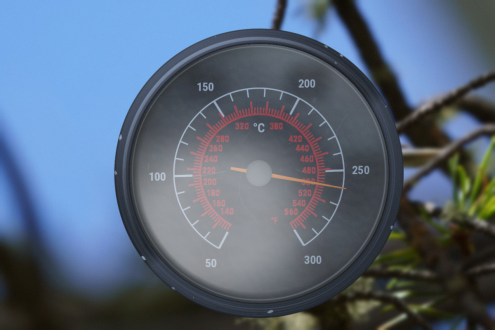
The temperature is 260 °C
